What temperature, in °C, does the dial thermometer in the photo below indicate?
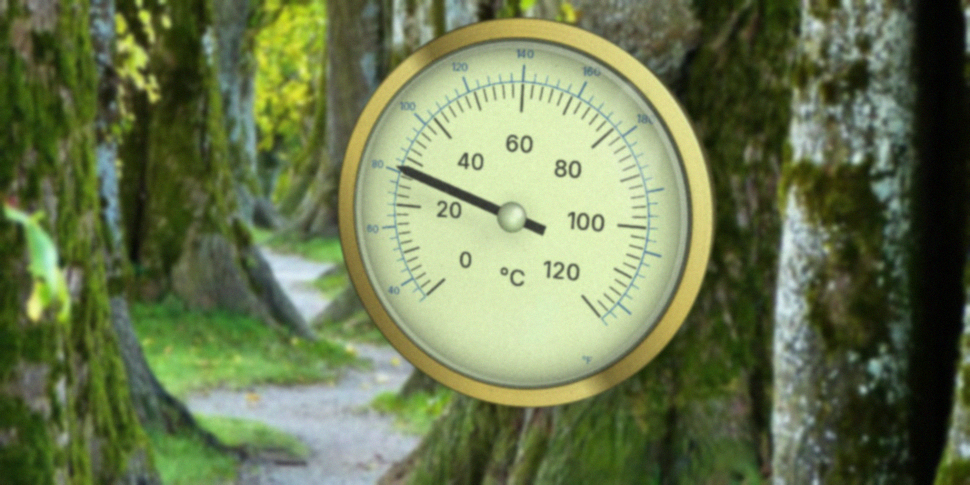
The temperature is 28 °C
